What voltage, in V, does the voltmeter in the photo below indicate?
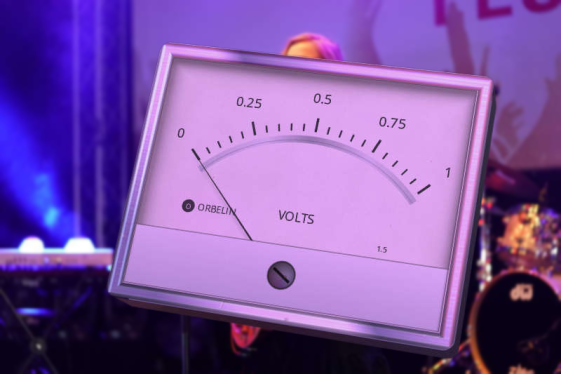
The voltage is 0 V
